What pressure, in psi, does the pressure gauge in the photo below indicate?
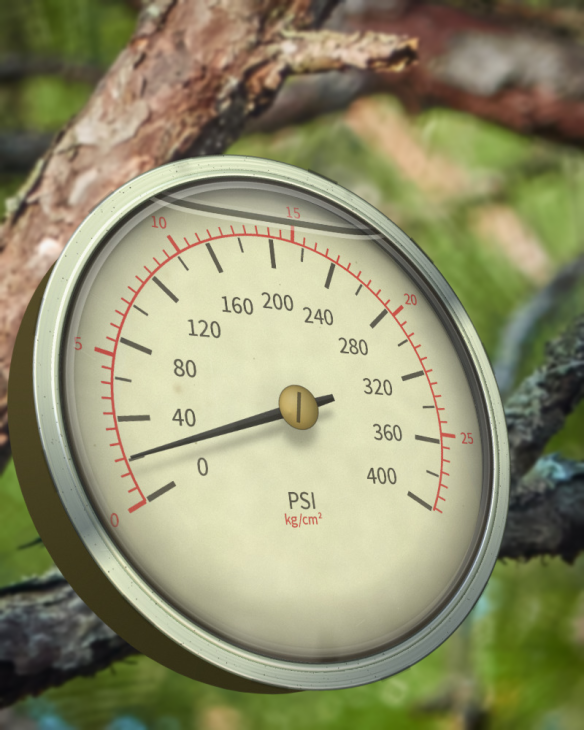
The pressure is 20 psi
